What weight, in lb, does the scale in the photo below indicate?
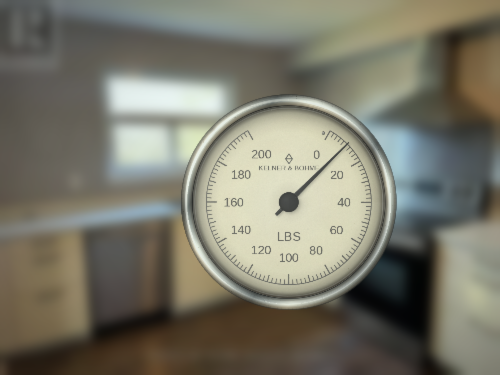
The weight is 10 lb
